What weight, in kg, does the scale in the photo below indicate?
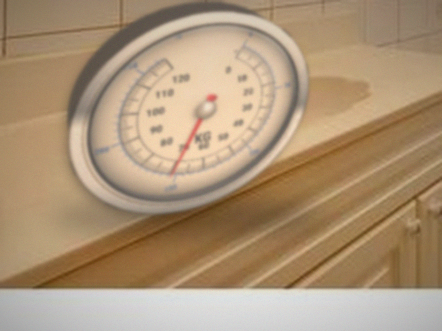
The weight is 70 kg
